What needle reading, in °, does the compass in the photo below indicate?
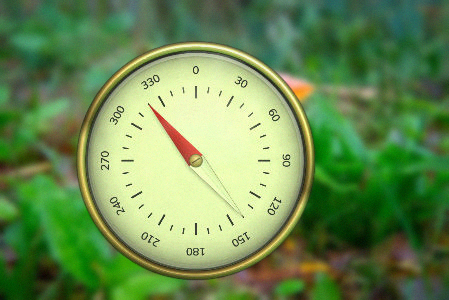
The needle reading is 320 °
